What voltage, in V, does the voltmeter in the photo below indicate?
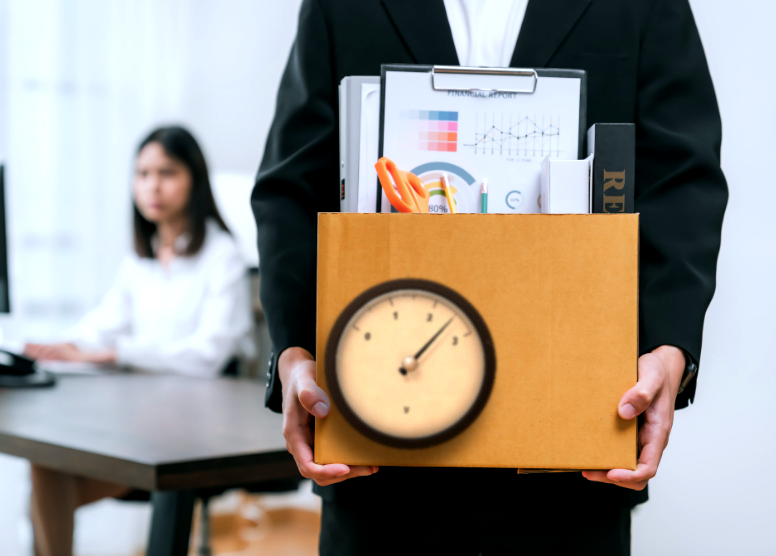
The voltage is 2.5 V
